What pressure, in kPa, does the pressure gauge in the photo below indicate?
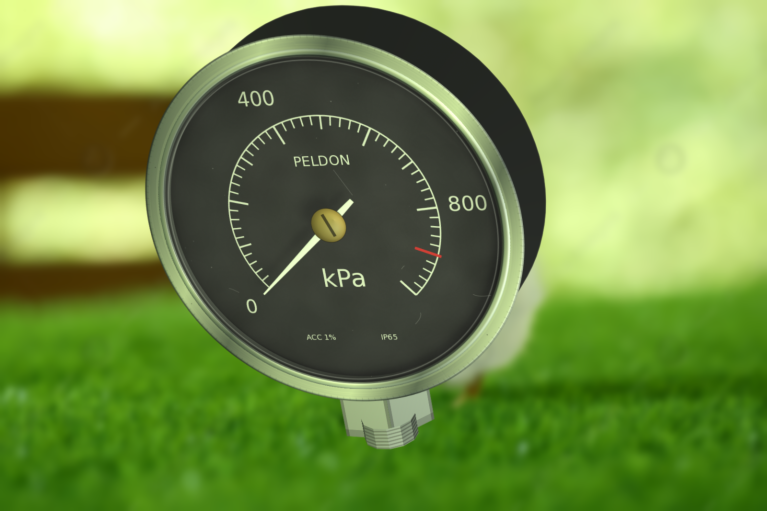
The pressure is 0 kPa
